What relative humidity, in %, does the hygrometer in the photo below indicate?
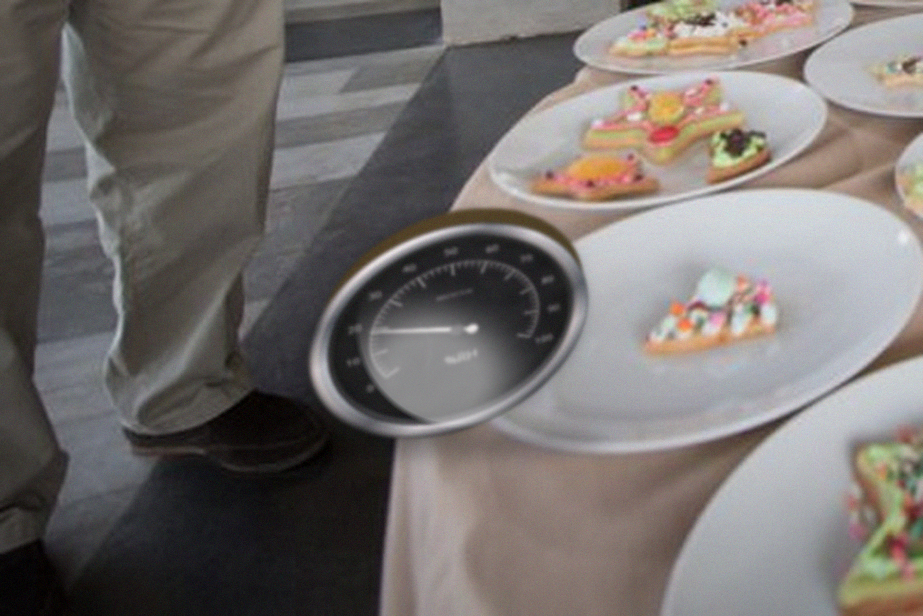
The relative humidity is 20 %
